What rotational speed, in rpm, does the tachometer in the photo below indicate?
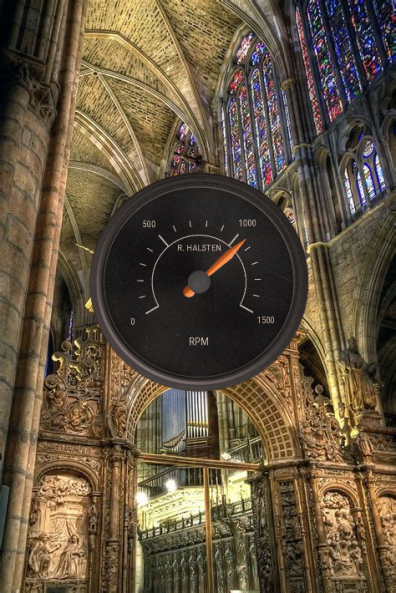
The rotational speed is 1050 rpm
